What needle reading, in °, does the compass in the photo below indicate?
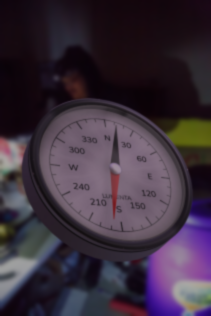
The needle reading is 190 °
